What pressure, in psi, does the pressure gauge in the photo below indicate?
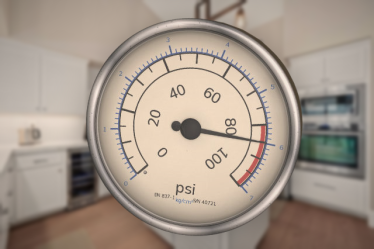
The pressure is 85 psi
